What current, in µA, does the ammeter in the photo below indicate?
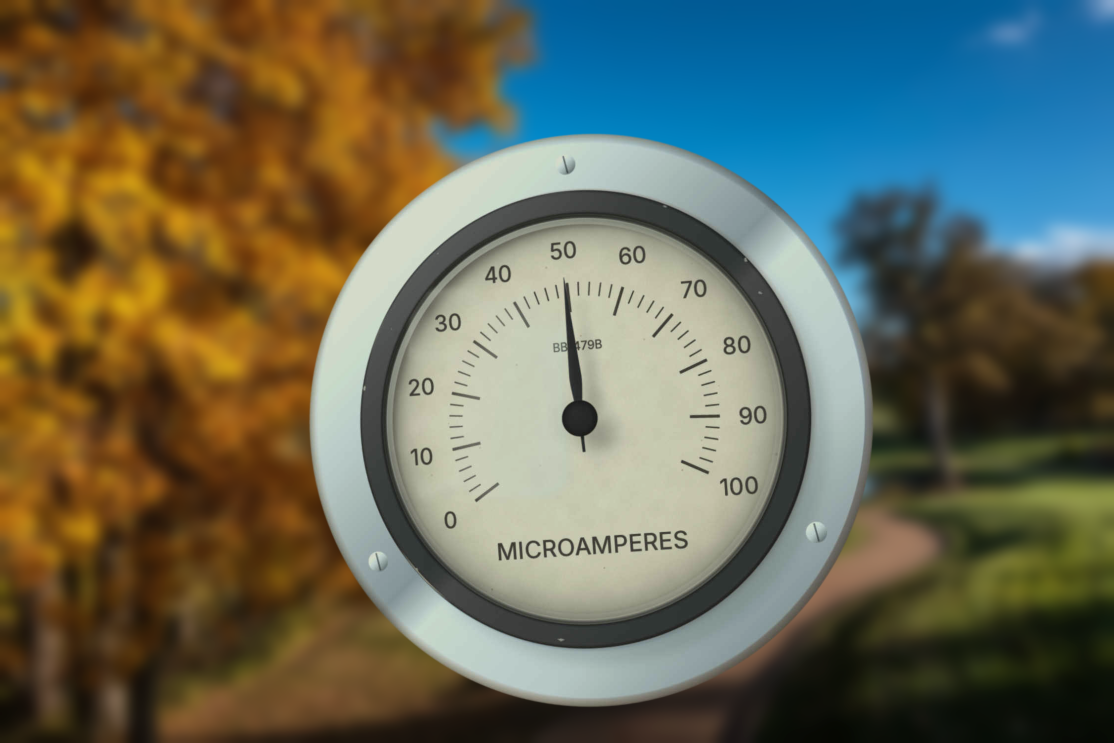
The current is 50 µA
